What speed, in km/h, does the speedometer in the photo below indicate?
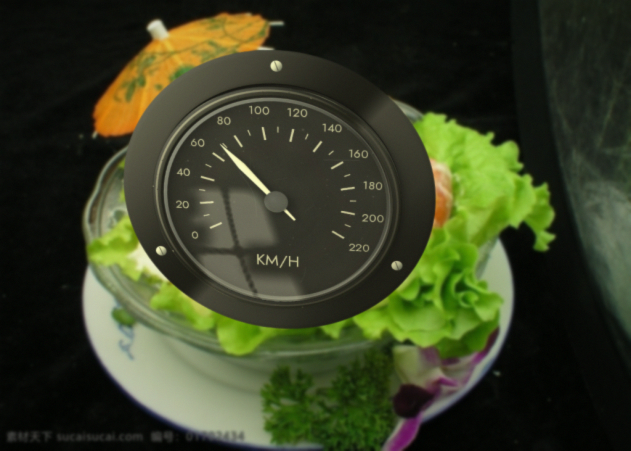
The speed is 70 km/h
